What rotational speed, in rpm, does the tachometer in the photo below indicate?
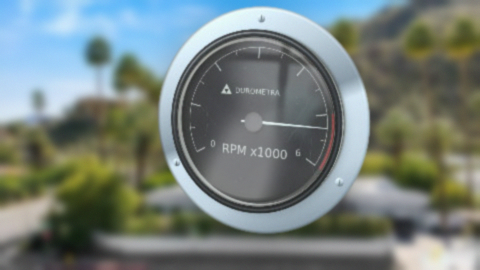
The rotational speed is 5250 rpm
